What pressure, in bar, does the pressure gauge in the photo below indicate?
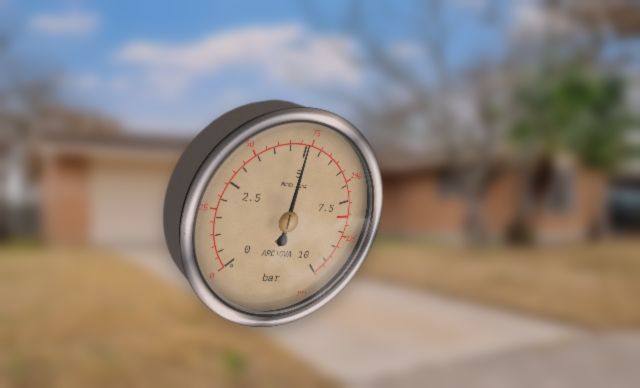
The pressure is 5 bar
